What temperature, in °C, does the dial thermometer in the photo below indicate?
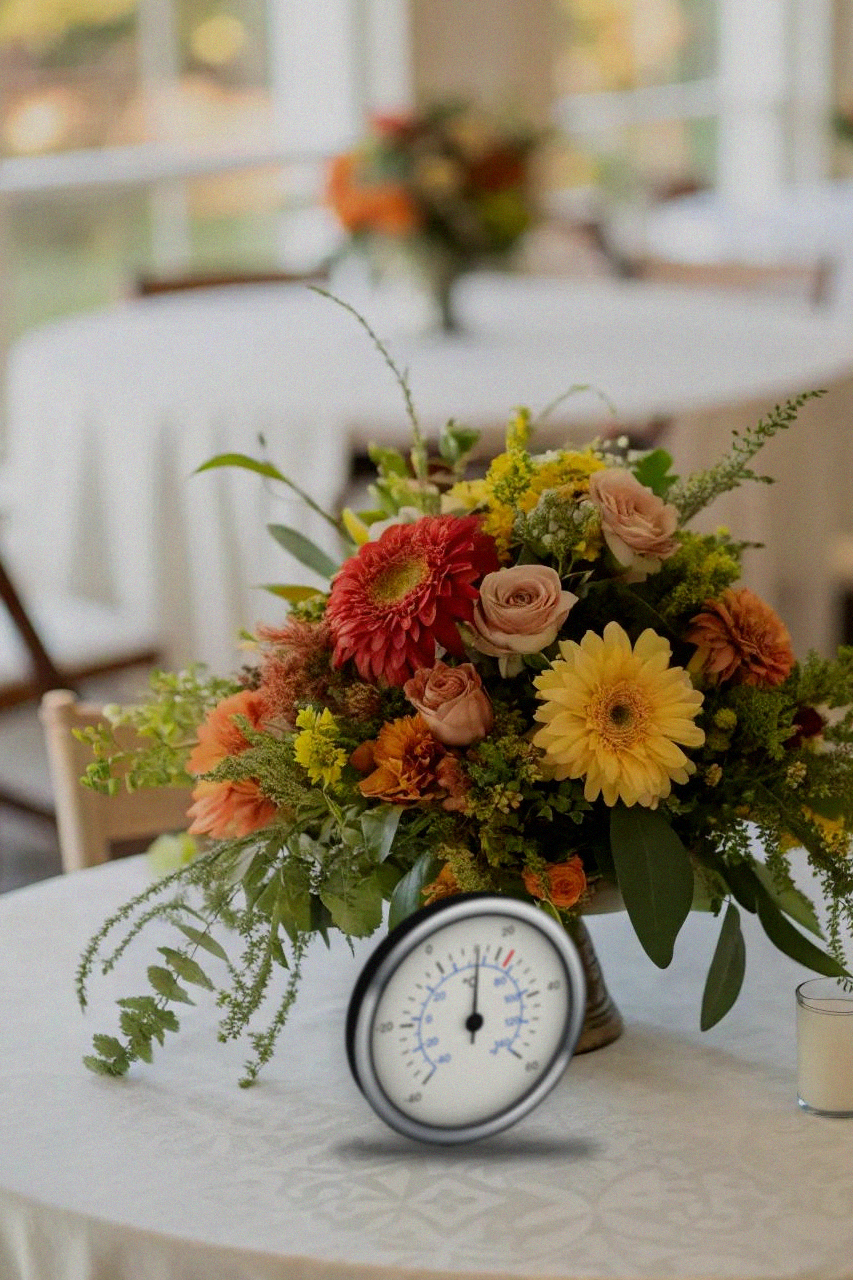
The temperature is 12 °C
